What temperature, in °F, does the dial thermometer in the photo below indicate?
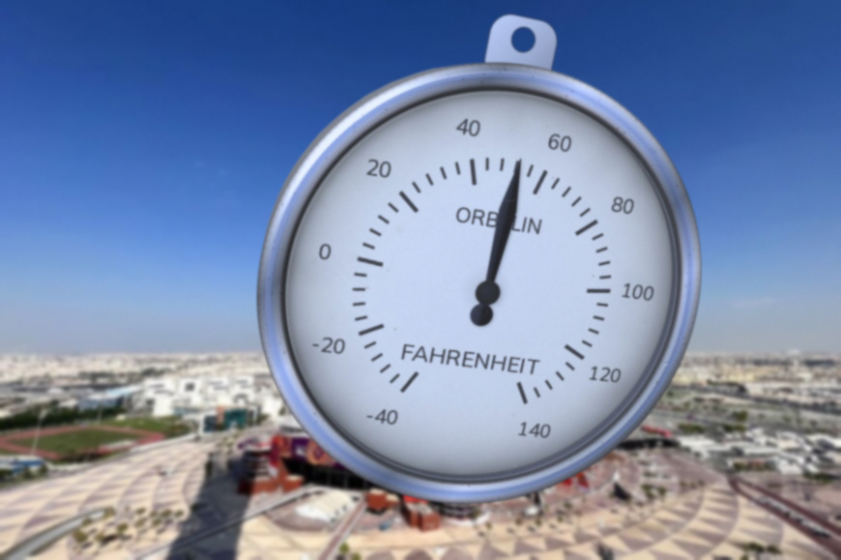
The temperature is 52 °F
